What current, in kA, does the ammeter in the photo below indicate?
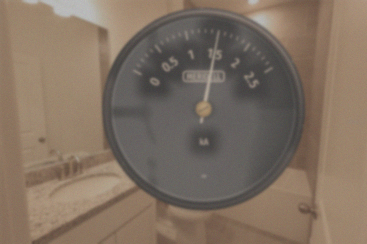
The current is 1.5 kA
